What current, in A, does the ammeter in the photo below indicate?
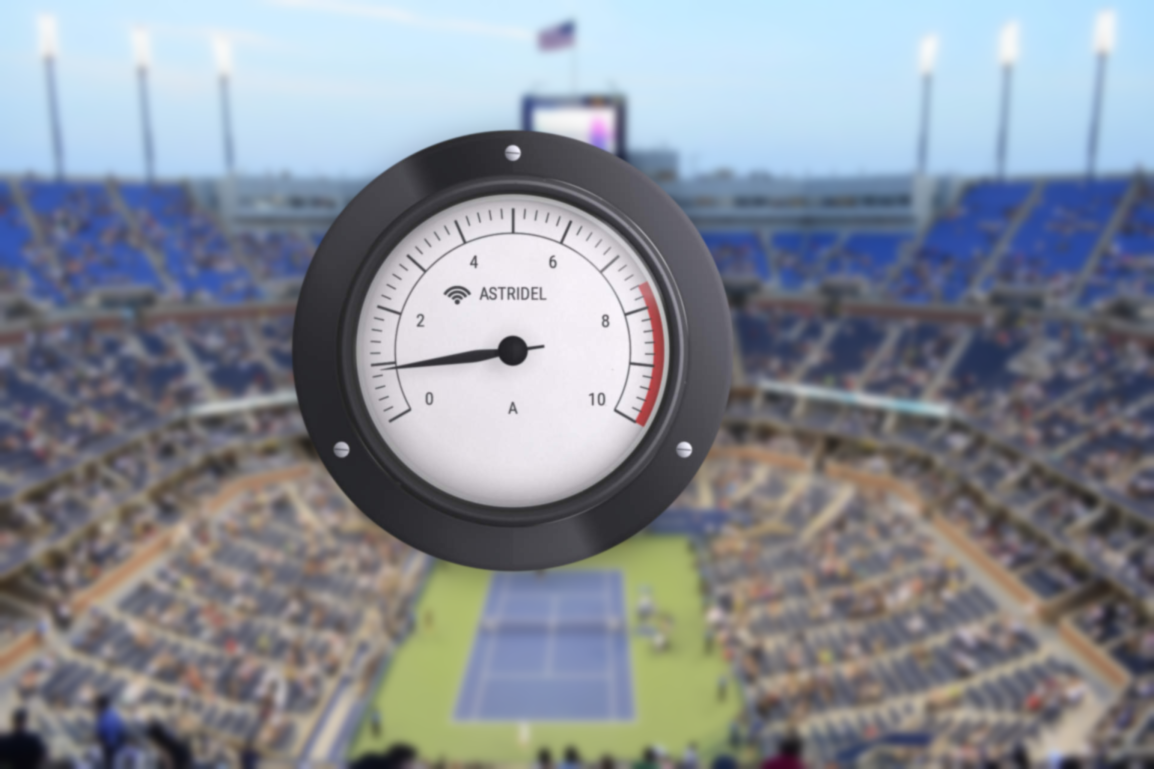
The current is 0.9 A
